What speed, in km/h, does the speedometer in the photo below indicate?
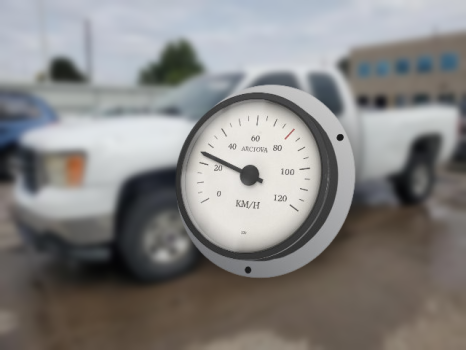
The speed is 25 km/h
